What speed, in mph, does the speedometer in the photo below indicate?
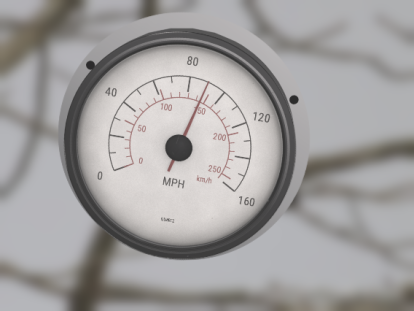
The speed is 90 mph
